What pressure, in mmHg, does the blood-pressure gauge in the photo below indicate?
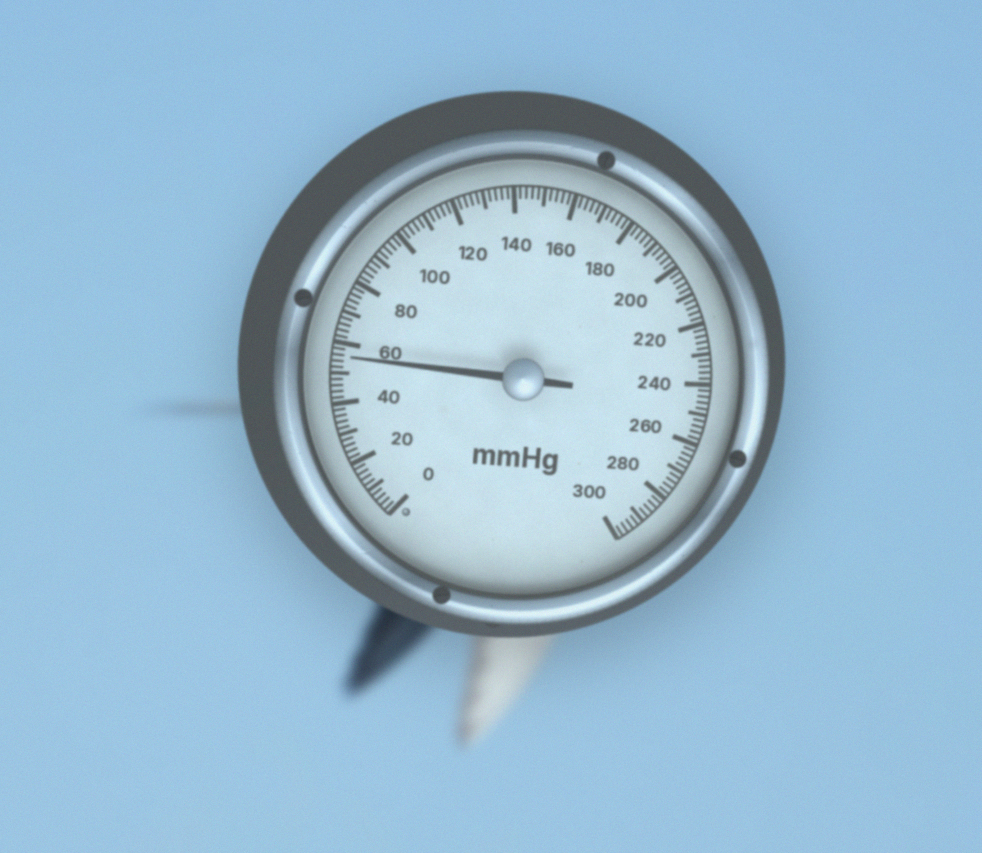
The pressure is 56 mmHg
